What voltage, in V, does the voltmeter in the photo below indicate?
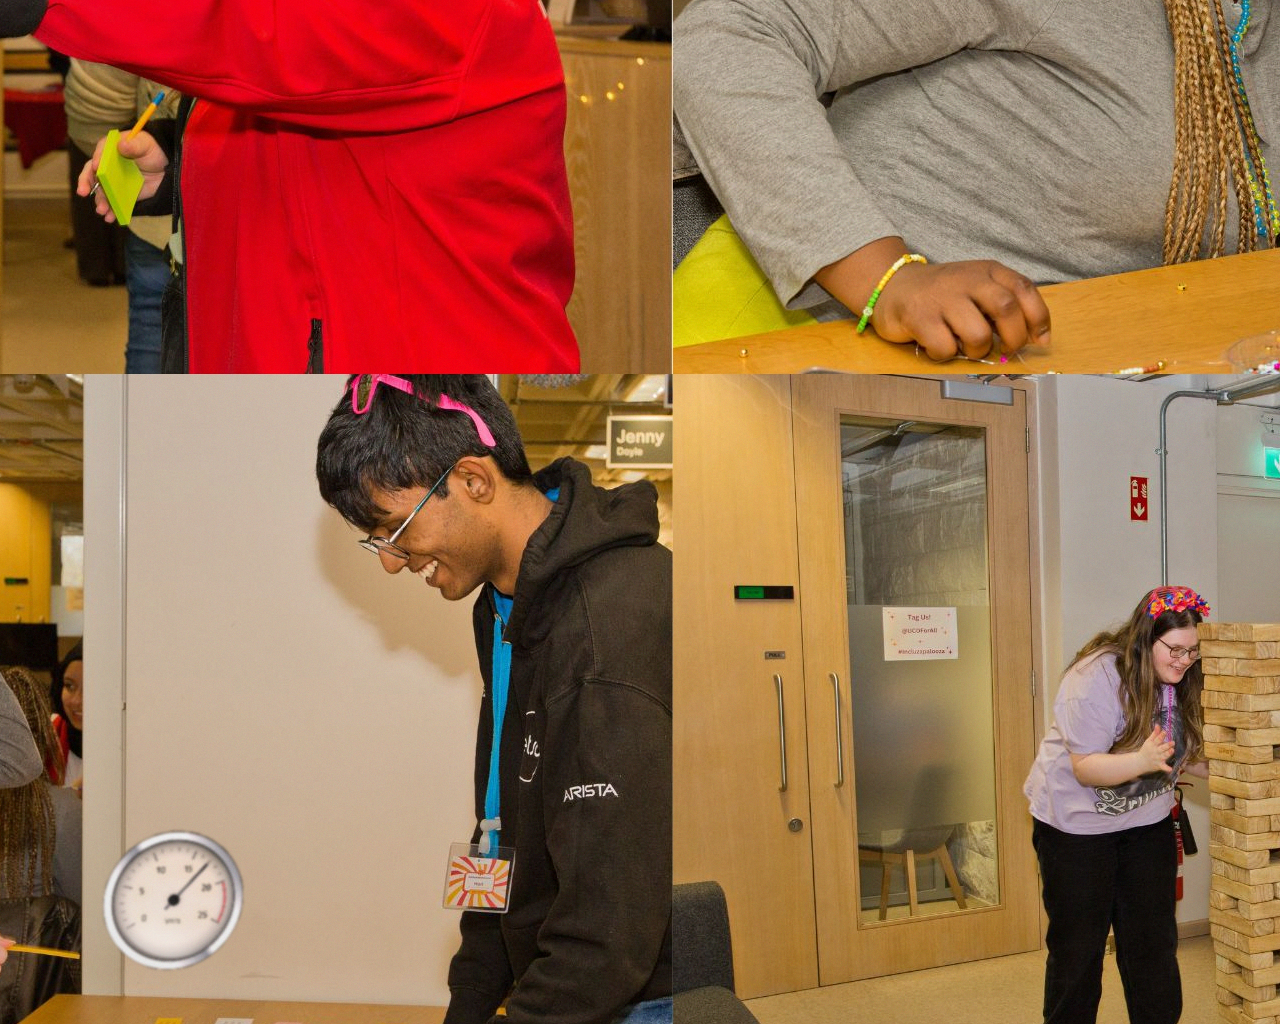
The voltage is 17 V
